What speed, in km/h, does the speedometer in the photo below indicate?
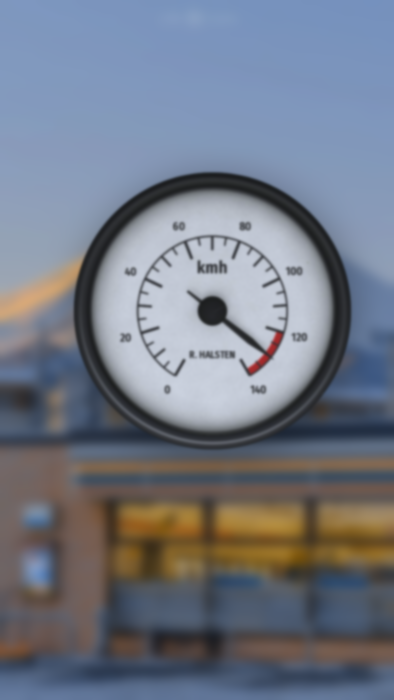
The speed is 130 km/h
